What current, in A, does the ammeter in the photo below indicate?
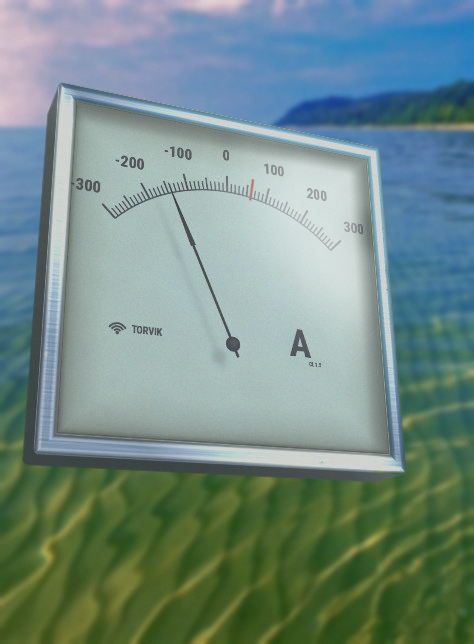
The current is -150 A
